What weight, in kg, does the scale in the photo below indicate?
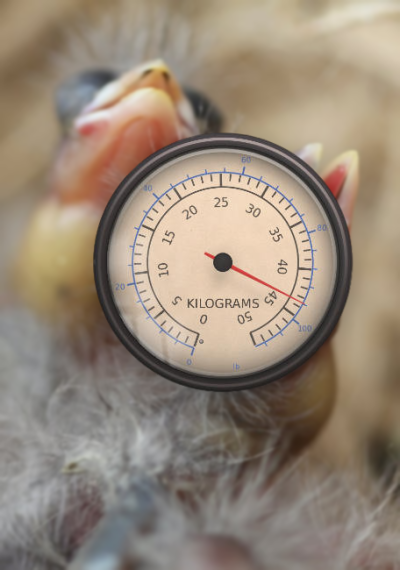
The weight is 43.5 kg
